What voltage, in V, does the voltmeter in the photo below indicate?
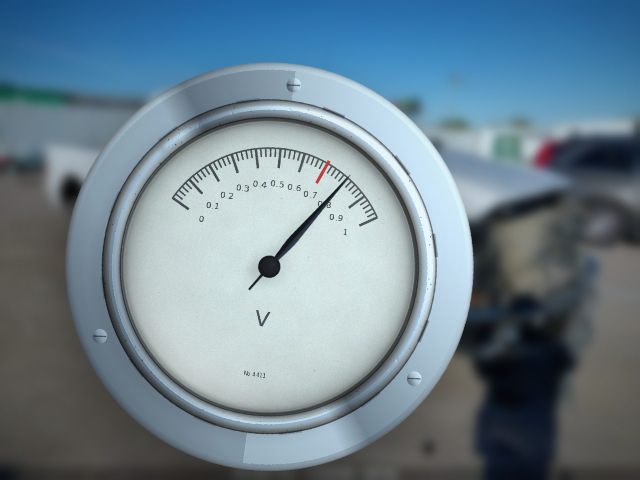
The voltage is 0.8 V
